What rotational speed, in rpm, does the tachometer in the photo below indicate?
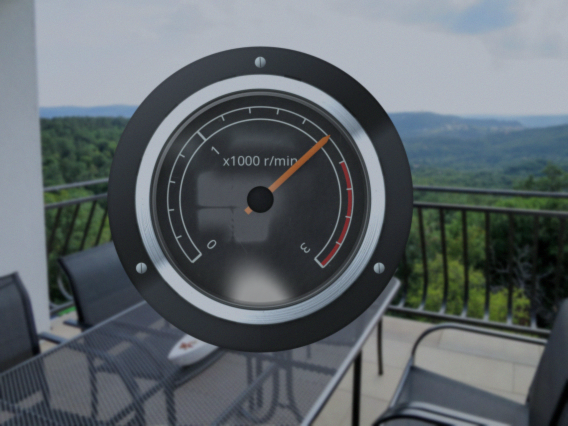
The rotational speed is 2000 rpm
